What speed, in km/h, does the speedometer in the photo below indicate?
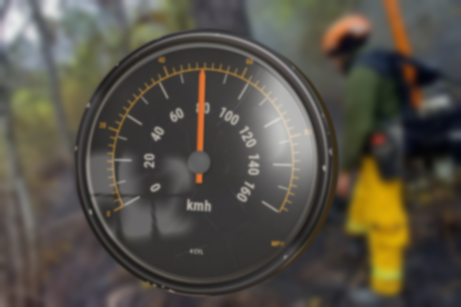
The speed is 80 km/h
